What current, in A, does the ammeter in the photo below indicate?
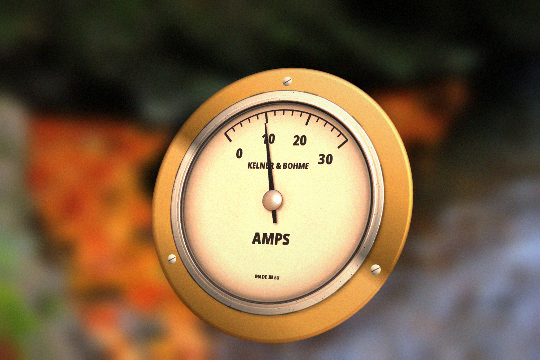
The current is 10 A
